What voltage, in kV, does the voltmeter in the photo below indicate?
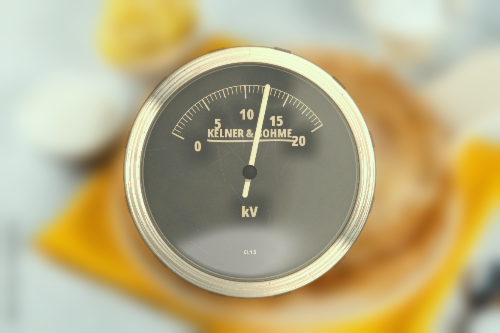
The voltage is 12.5 kV
